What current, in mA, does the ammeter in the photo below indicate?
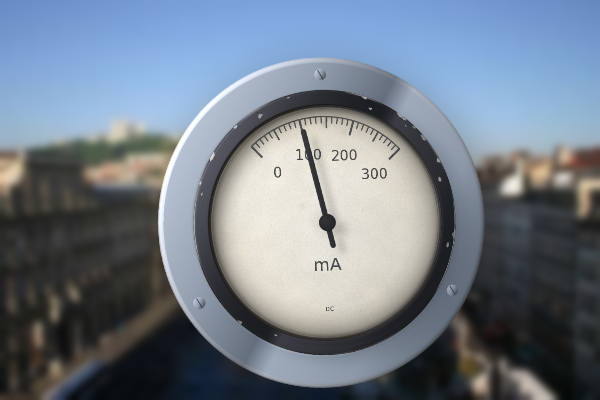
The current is 100 mA
